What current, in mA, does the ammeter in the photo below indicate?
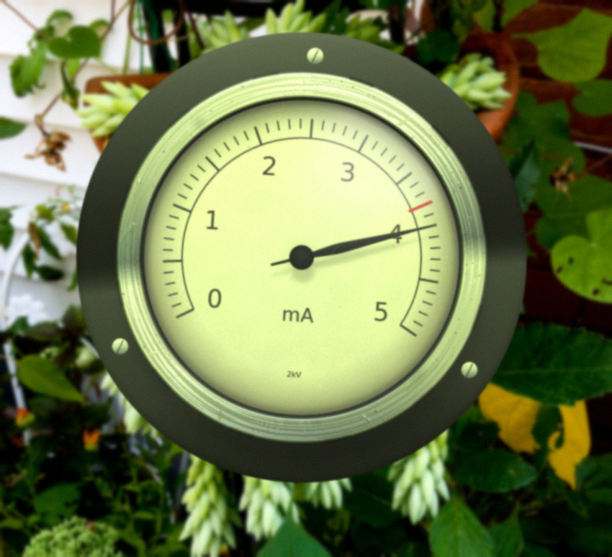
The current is 4 mA
